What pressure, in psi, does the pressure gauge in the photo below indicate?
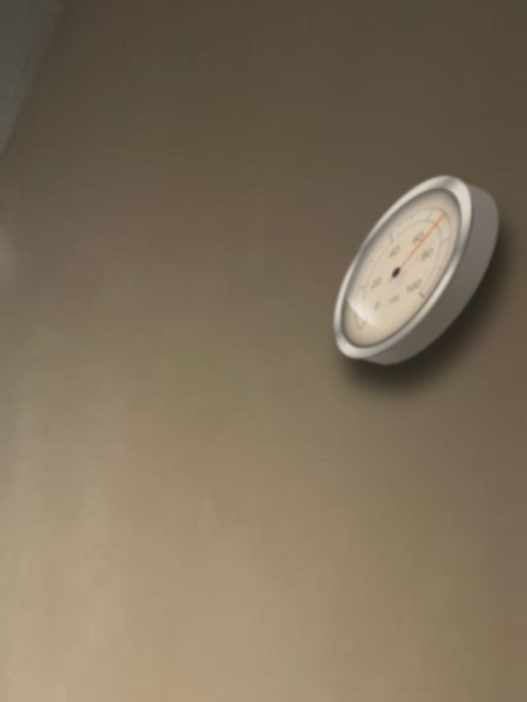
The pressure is 70 psi
